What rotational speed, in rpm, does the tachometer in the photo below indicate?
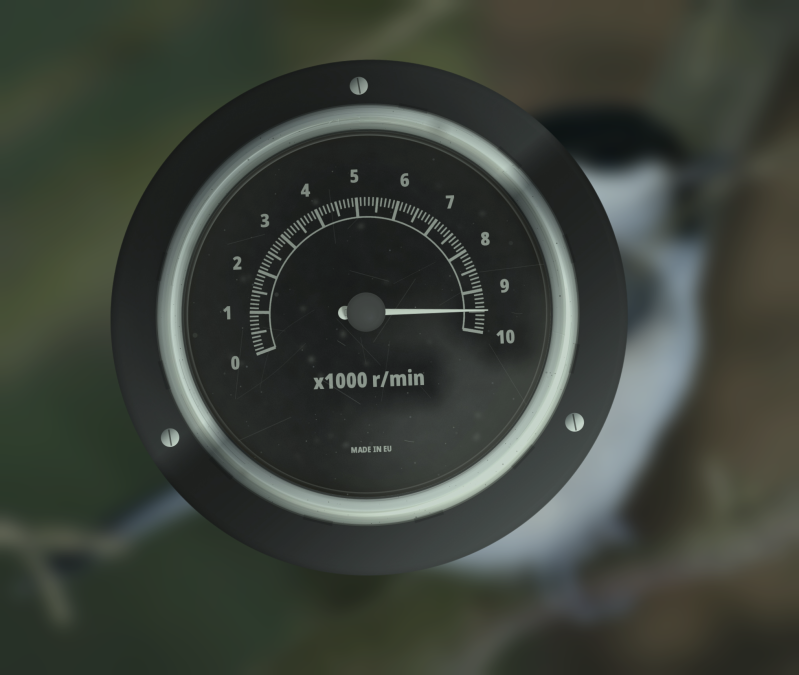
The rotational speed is 9500 rpm
